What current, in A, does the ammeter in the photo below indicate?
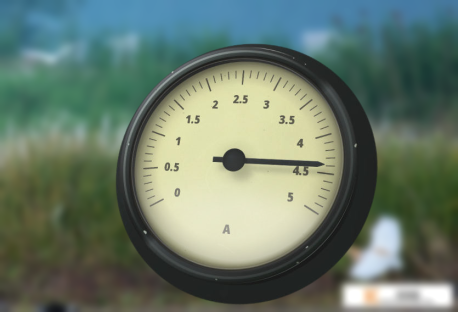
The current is 4.4 A
